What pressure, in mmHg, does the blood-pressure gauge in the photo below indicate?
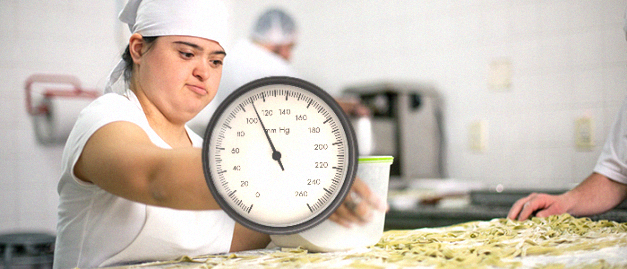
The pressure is 110 mmHg
